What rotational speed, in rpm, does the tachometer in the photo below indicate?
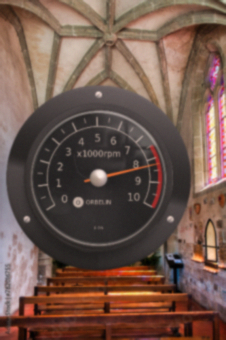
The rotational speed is 8250 rpm
